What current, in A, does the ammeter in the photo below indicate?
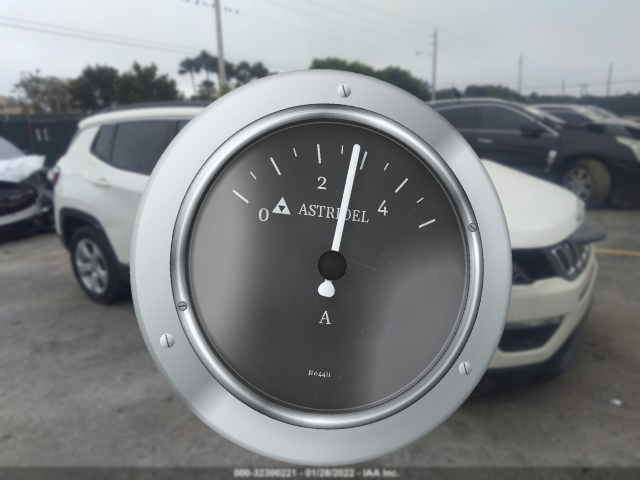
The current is 2.75 A
